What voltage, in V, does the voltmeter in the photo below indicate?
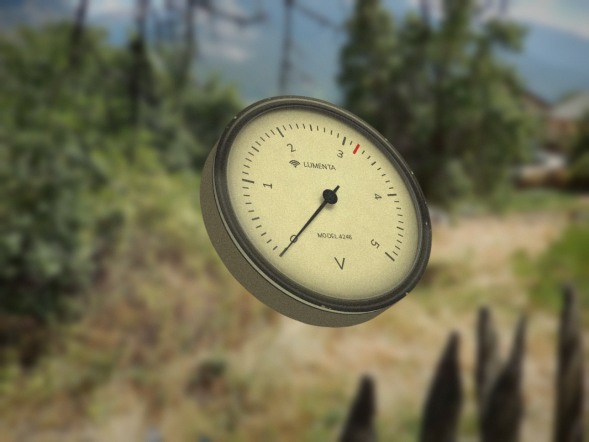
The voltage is 0 V
